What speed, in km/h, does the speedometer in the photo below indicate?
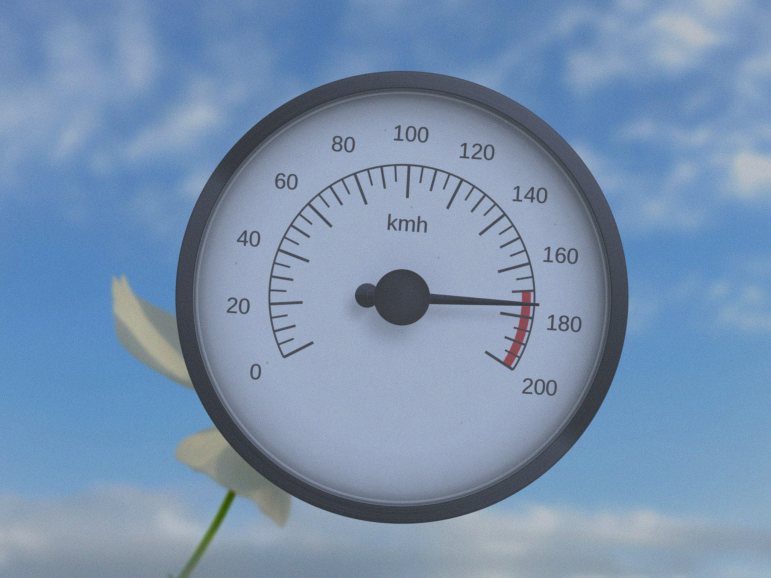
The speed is 175 km/h
